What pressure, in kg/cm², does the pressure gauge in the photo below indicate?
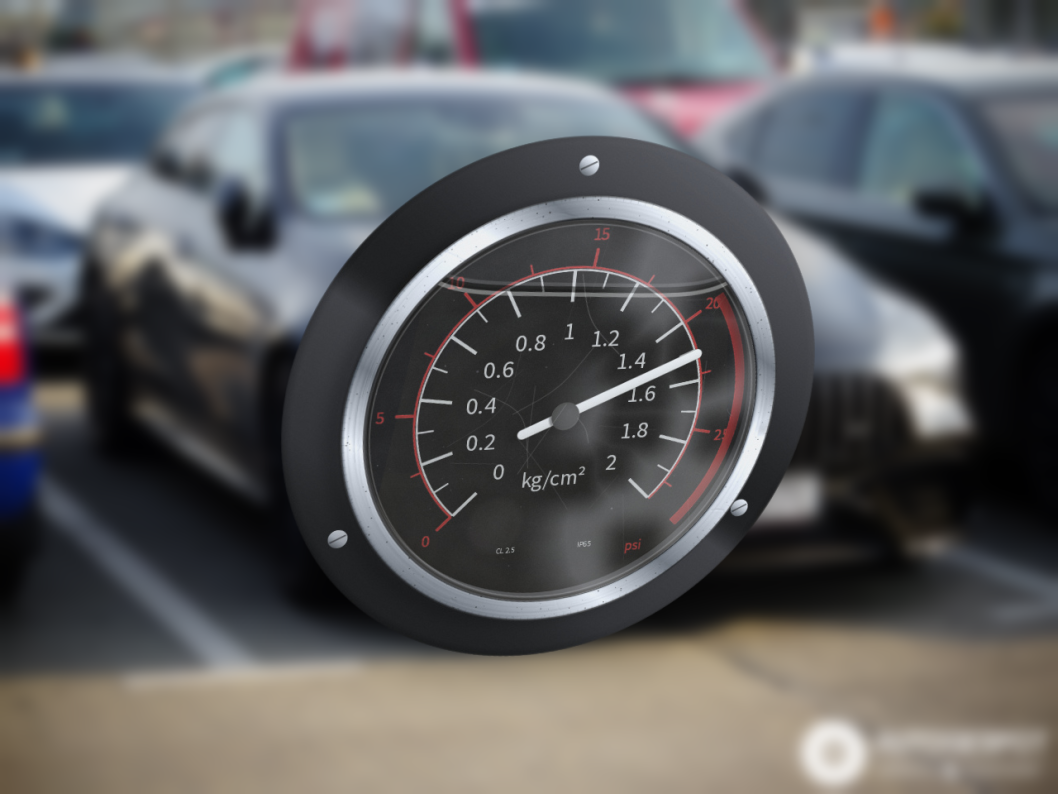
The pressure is 1.5 kg/cm²
